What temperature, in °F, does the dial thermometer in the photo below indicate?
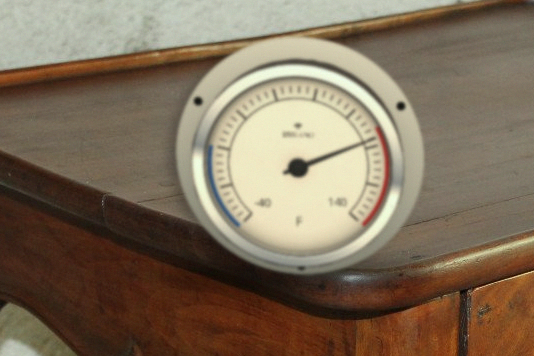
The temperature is 96 °F
